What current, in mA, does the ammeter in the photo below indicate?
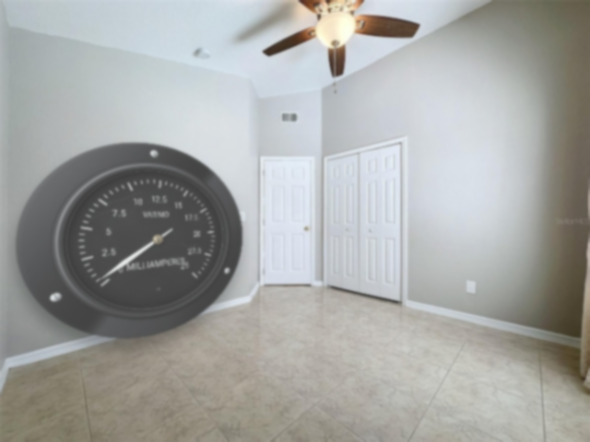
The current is 0.5 mA
